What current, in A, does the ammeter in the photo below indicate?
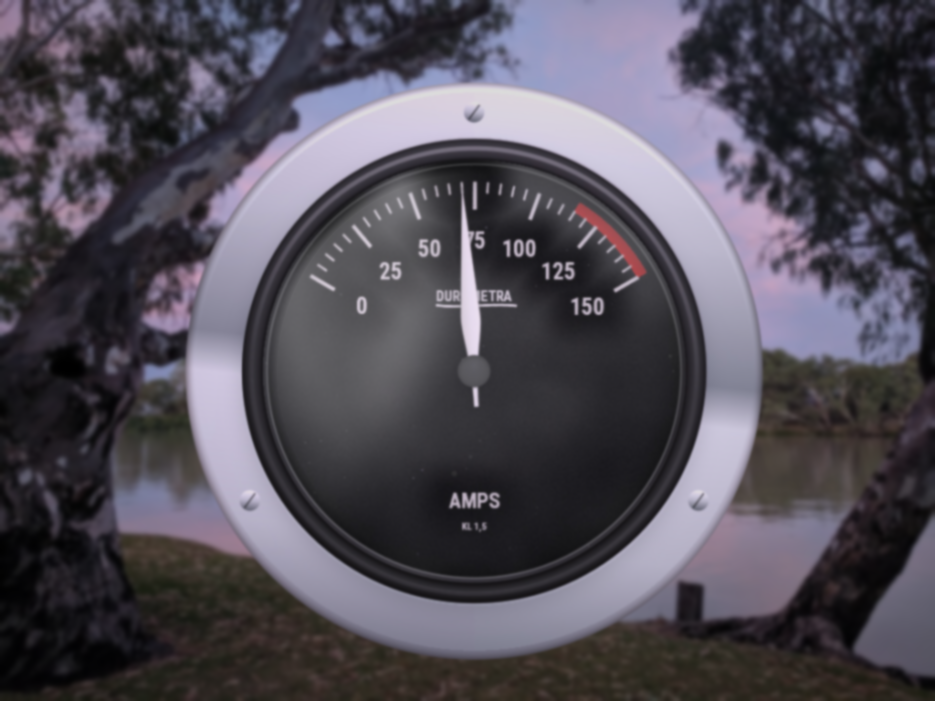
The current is 70 A
